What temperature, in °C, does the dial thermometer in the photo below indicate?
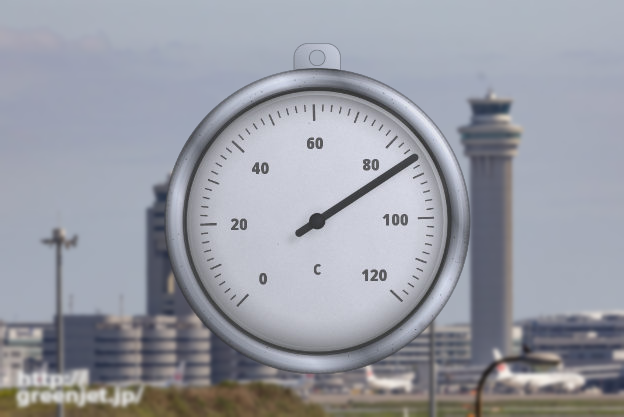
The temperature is 86 °C
